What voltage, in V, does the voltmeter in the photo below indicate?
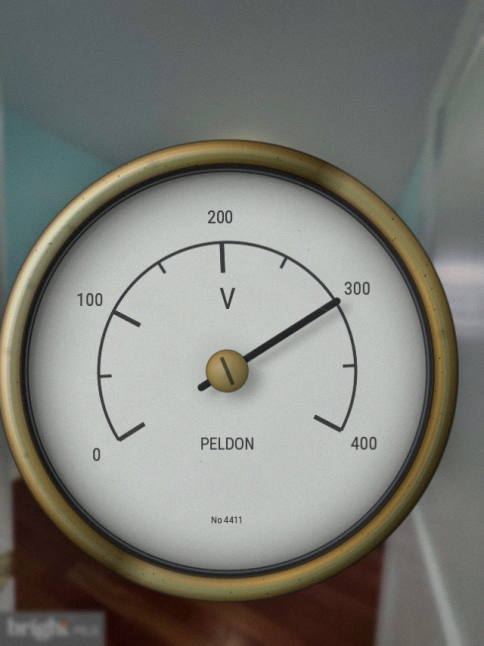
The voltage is 300 V
